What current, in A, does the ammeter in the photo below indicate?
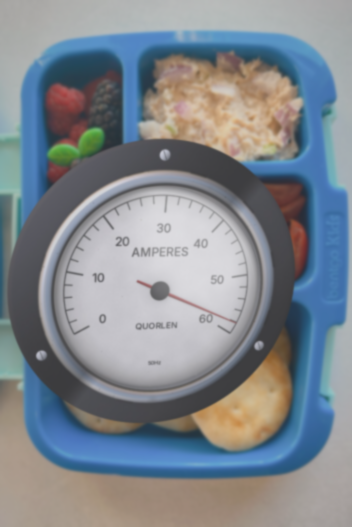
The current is 58 A
